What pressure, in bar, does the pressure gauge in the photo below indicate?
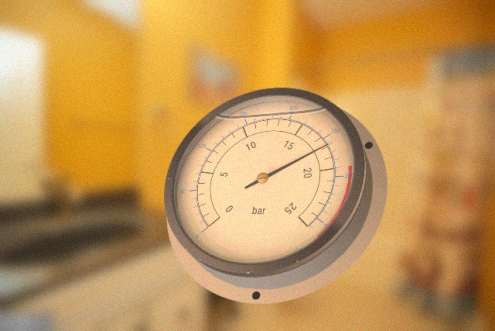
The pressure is 18 bar
